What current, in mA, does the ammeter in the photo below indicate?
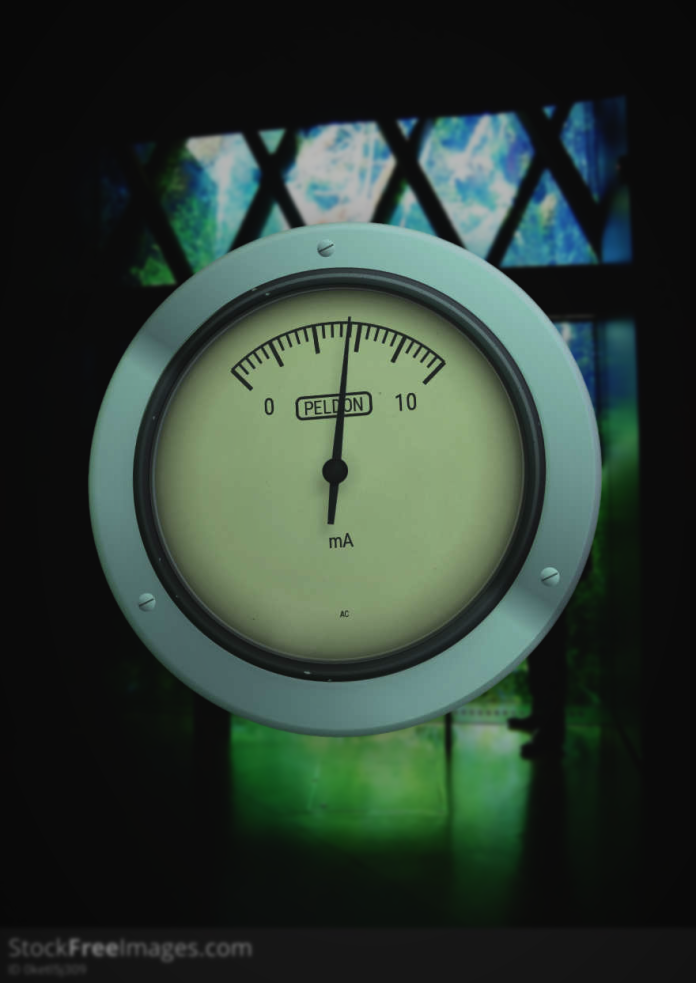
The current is 5.6 mA
